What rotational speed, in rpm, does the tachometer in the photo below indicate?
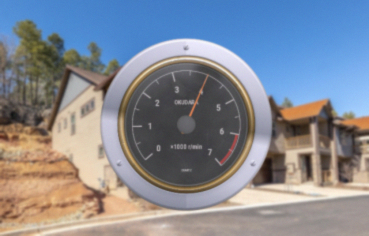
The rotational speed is 4000 rpm
